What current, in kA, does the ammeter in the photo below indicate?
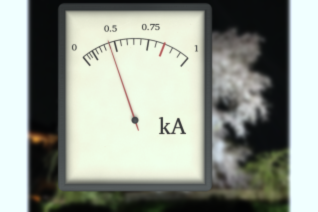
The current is 0.45 kA
